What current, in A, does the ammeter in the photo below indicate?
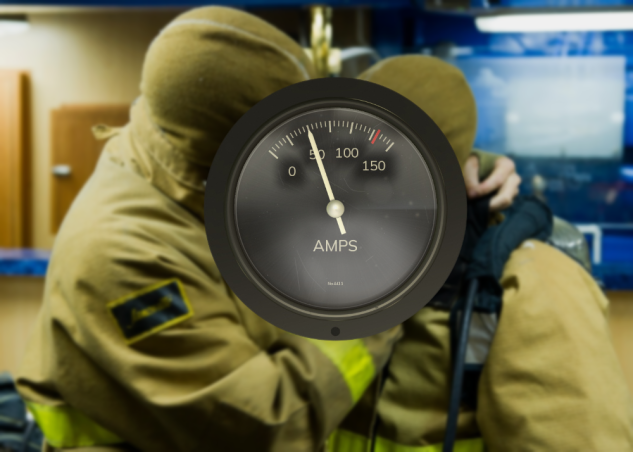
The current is 50 A
